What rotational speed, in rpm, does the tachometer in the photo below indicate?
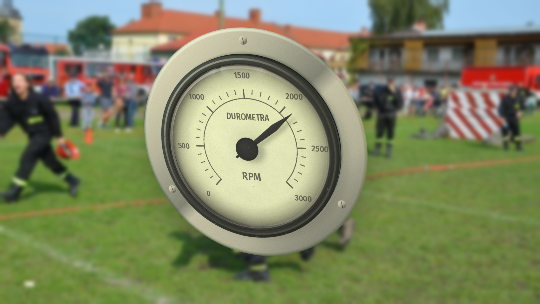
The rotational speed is 2100 rpm
